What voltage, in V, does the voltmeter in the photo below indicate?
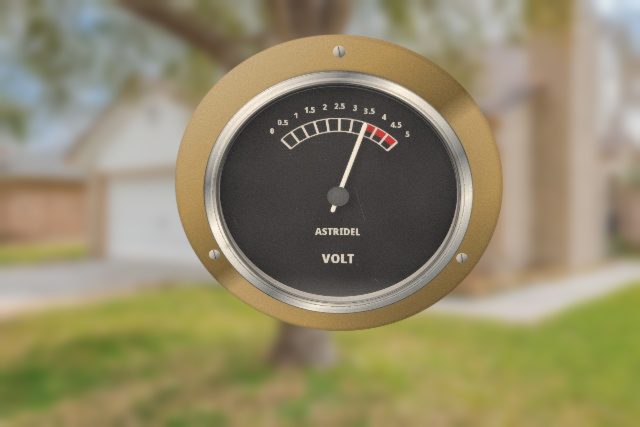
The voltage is 3.5 V
